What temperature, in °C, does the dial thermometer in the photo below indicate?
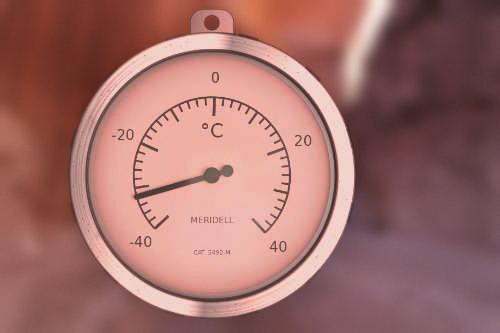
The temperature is -32 °C
